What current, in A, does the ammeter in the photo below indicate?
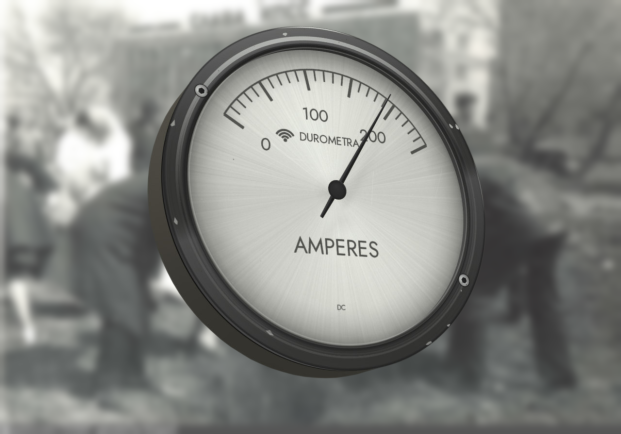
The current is 190 A
